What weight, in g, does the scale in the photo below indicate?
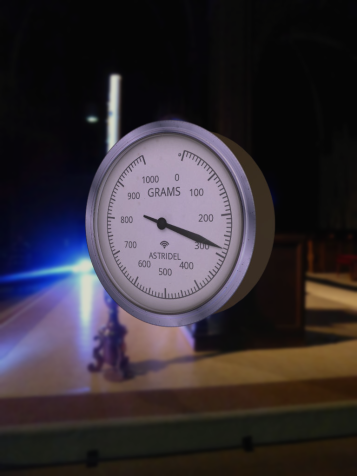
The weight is 280 g
